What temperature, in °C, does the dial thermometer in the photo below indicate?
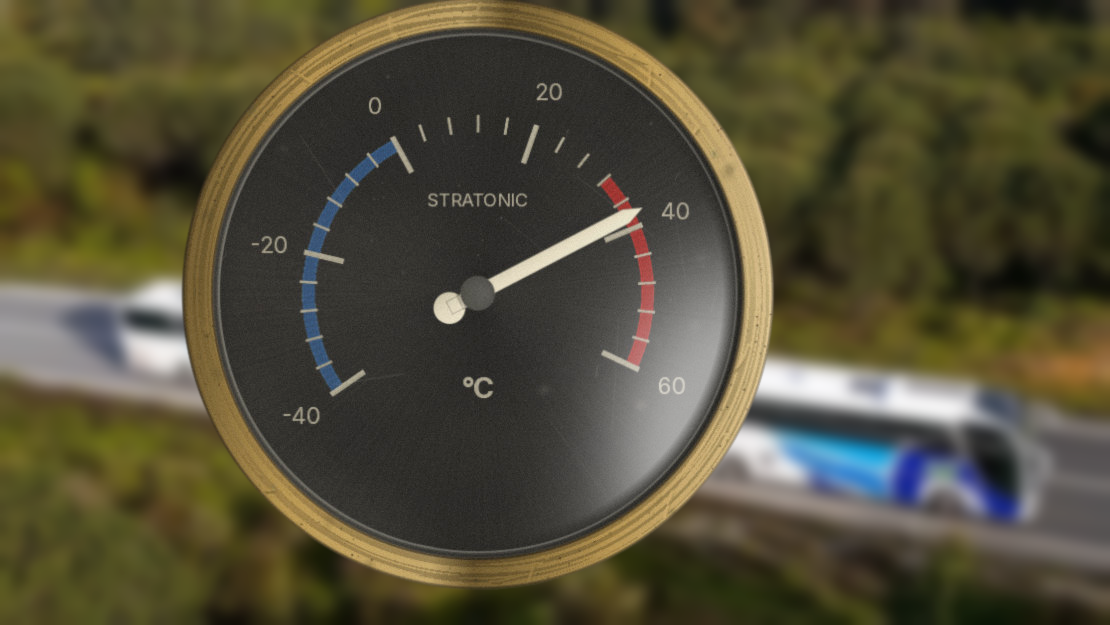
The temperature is 38 °C
